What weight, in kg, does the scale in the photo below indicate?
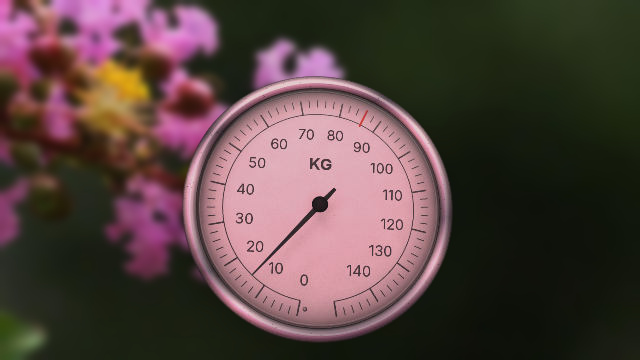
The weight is 14 kg
